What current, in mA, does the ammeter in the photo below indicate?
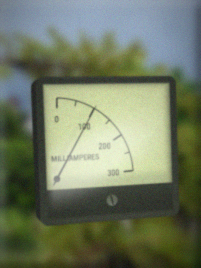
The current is 100 mA
